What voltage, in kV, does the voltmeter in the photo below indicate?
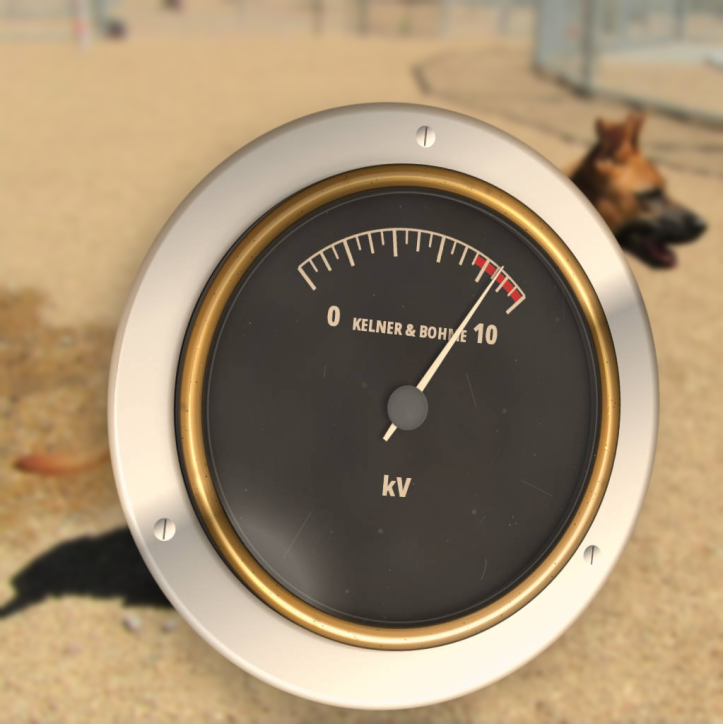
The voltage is 8.5 kV
